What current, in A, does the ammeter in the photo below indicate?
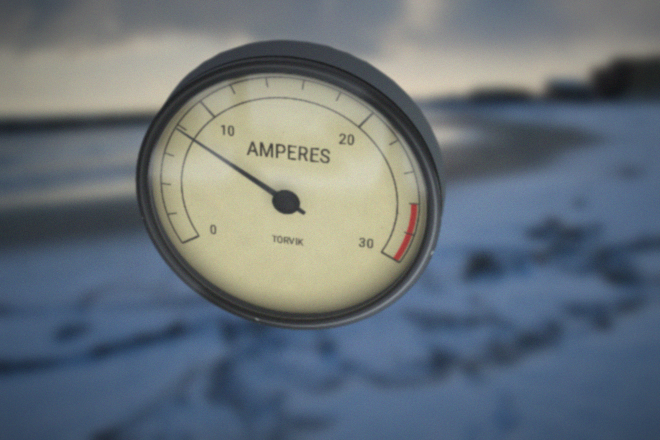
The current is 8 A
